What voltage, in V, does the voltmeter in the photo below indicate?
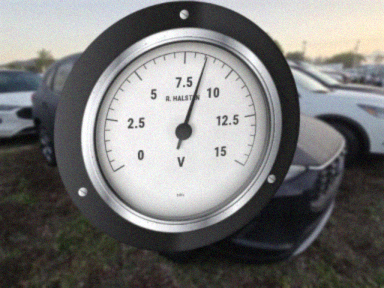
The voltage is 8.5 V
